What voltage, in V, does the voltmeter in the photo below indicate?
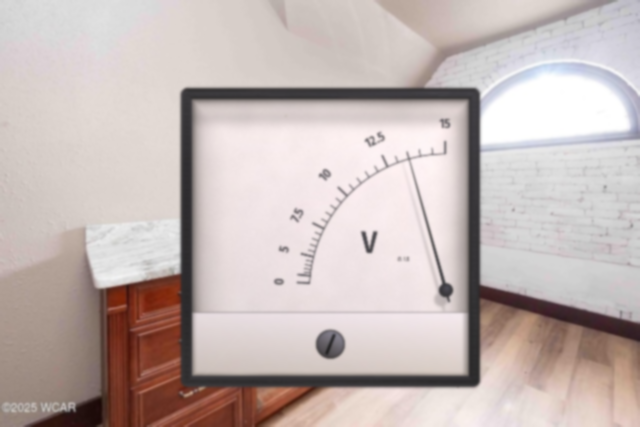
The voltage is 13.5 V
